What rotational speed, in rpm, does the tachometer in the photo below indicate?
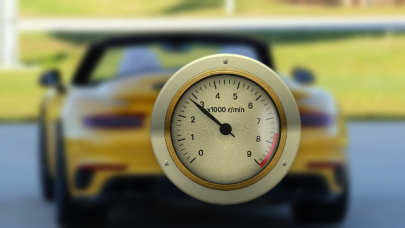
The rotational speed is 2800 rpm
